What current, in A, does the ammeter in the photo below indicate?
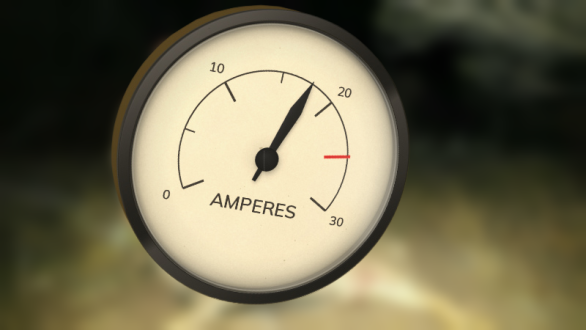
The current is 17.5 A
